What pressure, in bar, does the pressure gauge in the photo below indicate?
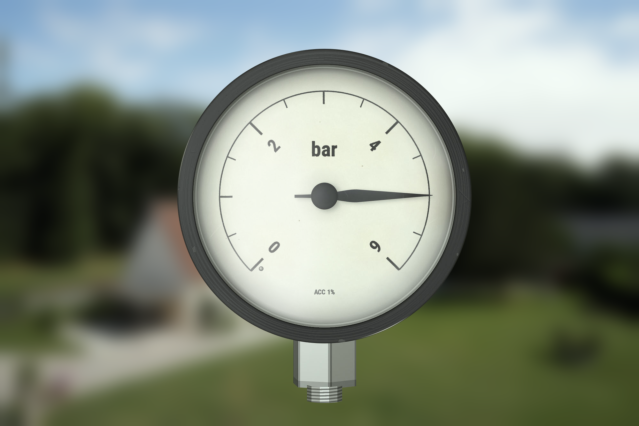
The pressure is 5 bar
